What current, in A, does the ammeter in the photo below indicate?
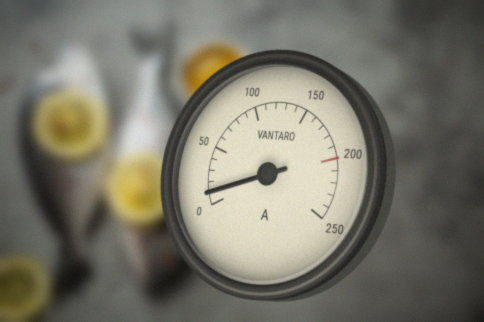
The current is 10 A
